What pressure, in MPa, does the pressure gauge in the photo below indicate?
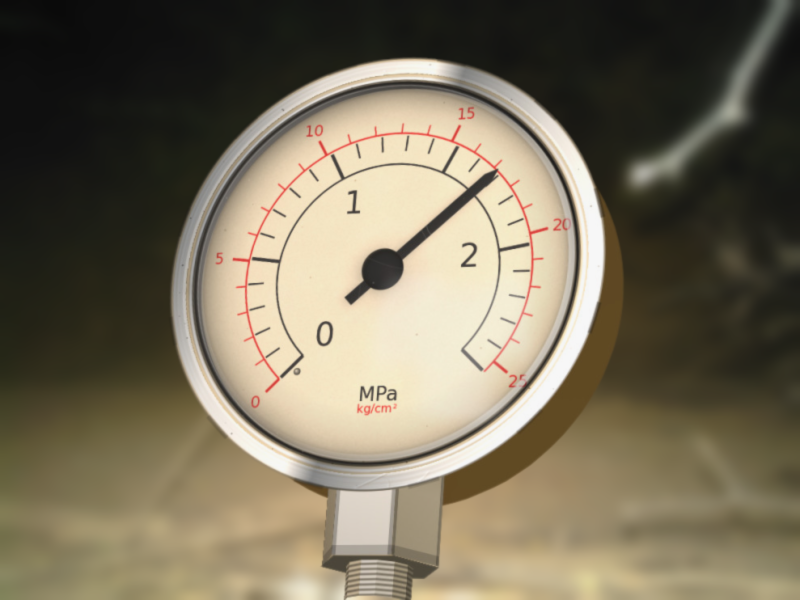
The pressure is 1.7 MPa
